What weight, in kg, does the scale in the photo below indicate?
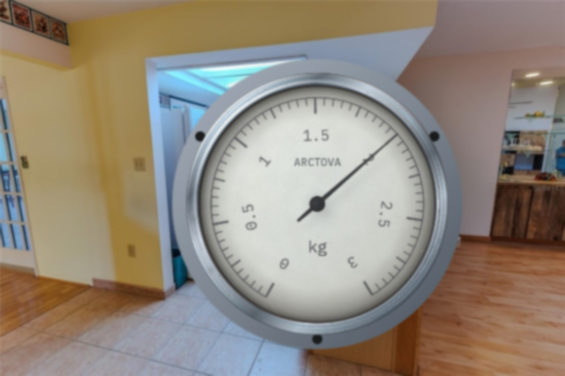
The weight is 2 kg
